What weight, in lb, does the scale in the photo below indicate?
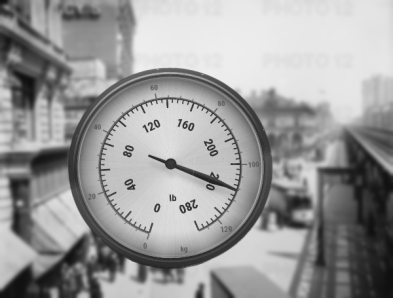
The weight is 240 lb
